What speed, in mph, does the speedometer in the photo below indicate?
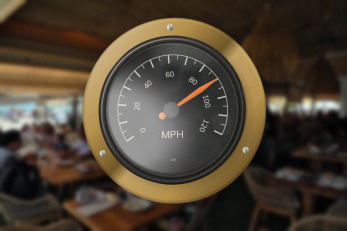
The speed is 90 mph
